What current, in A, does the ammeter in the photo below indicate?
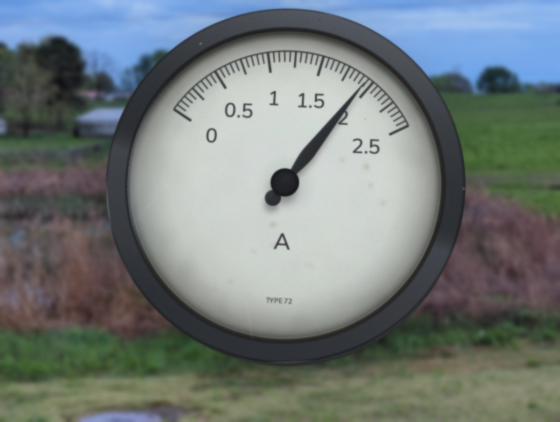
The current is 1.95 A
